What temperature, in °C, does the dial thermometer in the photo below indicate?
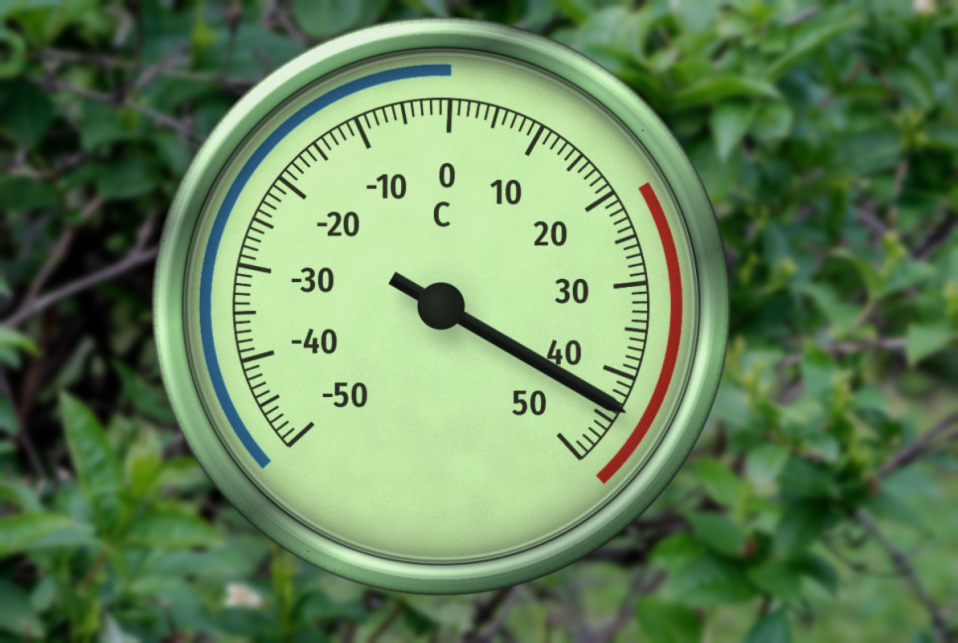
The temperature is 43.5 °C
